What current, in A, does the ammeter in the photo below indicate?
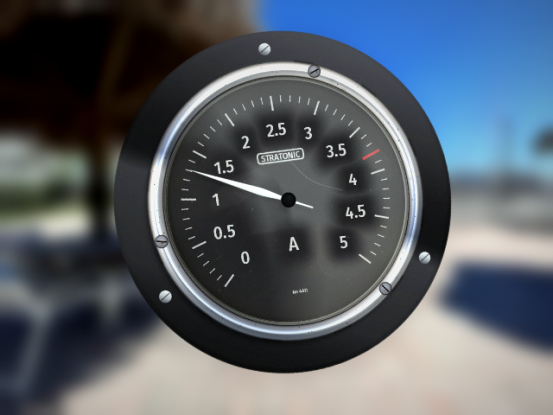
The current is 1.3 A
